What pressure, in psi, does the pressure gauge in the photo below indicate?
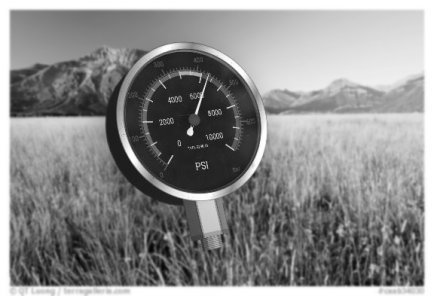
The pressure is 6250 psi
